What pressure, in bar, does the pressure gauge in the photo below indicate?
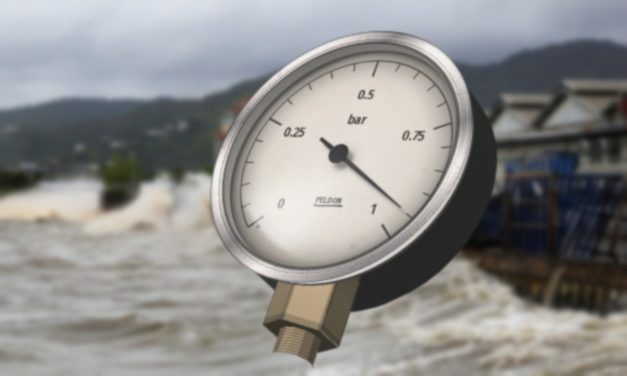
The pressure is 0.95 bar
